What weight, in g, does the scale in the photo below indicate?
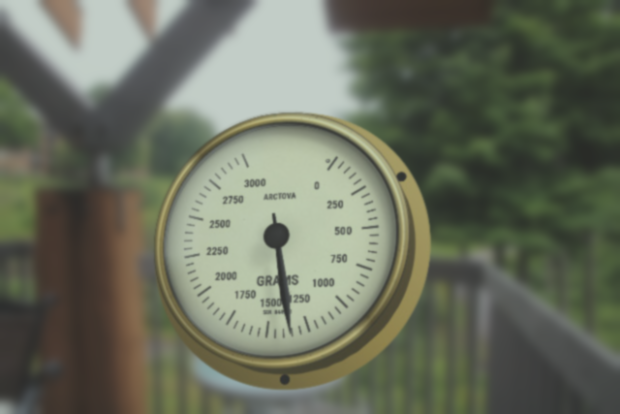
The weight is 1350 g
